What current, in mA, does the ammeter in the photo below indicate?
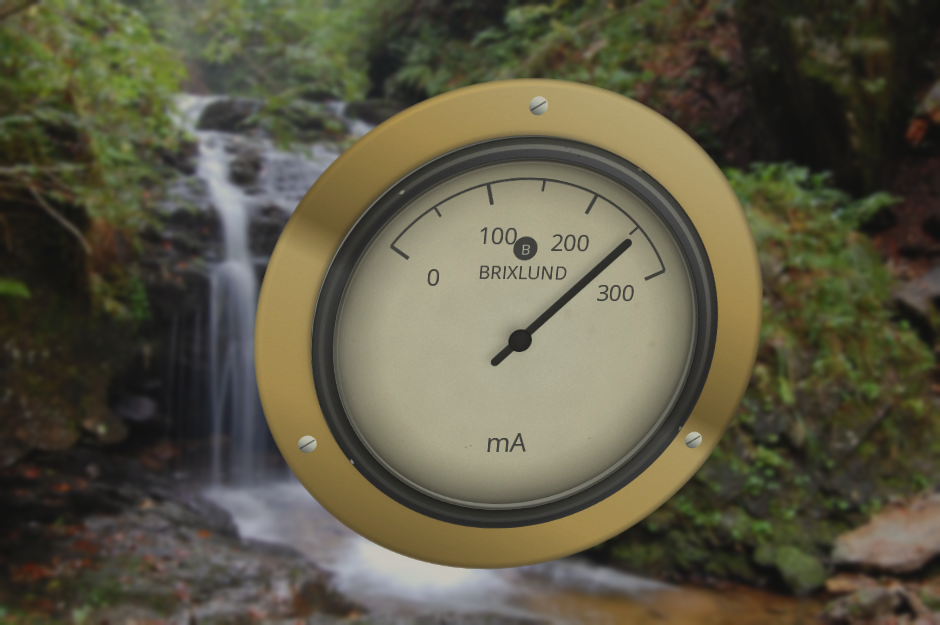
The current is 250 mA
